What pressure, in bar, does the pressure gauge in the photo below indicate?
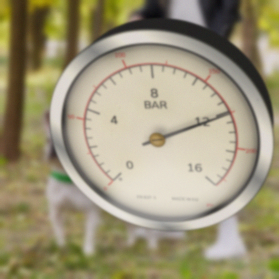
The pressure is 12 bar
